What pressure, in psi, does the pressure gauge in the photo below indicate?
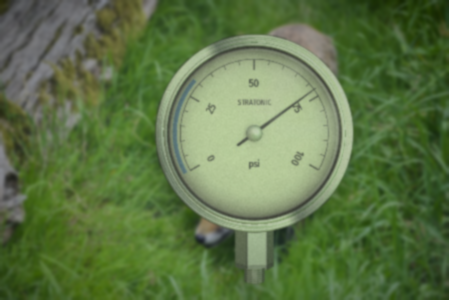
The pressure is 72.5 psi
